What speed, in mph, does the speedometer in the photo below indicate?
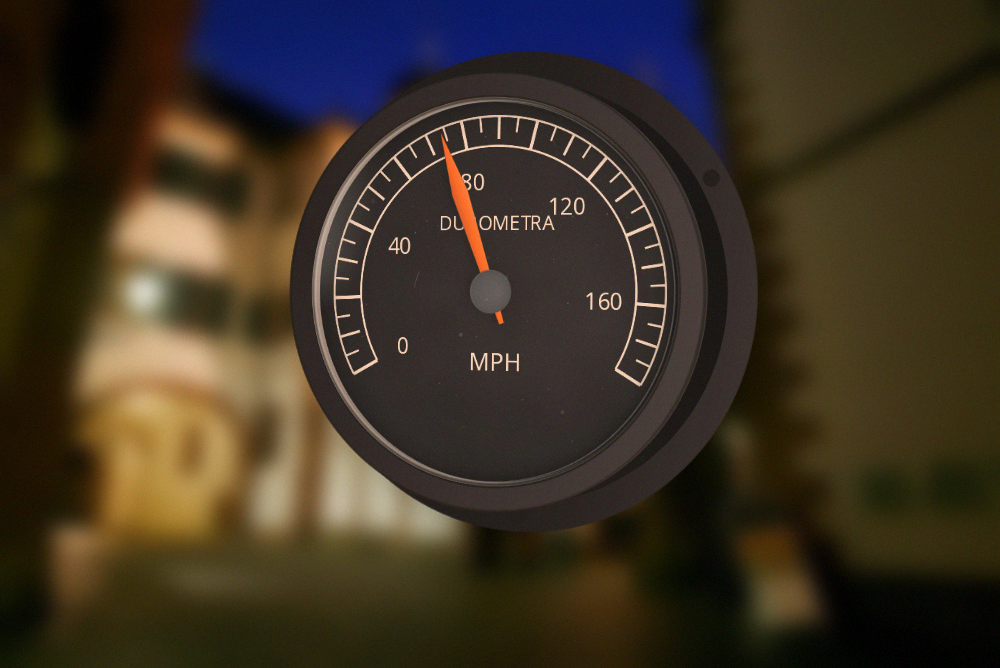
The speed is 75 mph
